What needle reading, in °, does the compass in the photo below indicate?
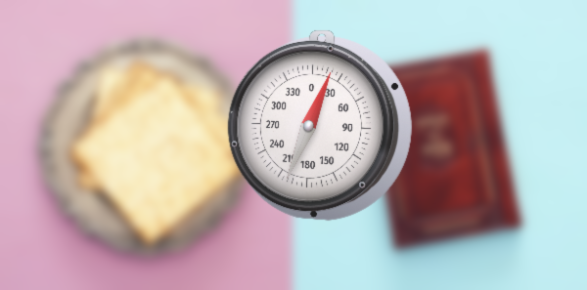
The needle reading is 20 °
